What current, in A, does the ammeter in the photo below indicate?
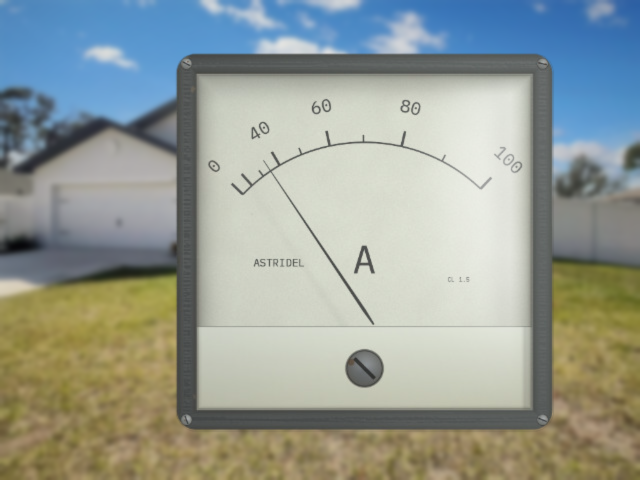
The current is 35 A
